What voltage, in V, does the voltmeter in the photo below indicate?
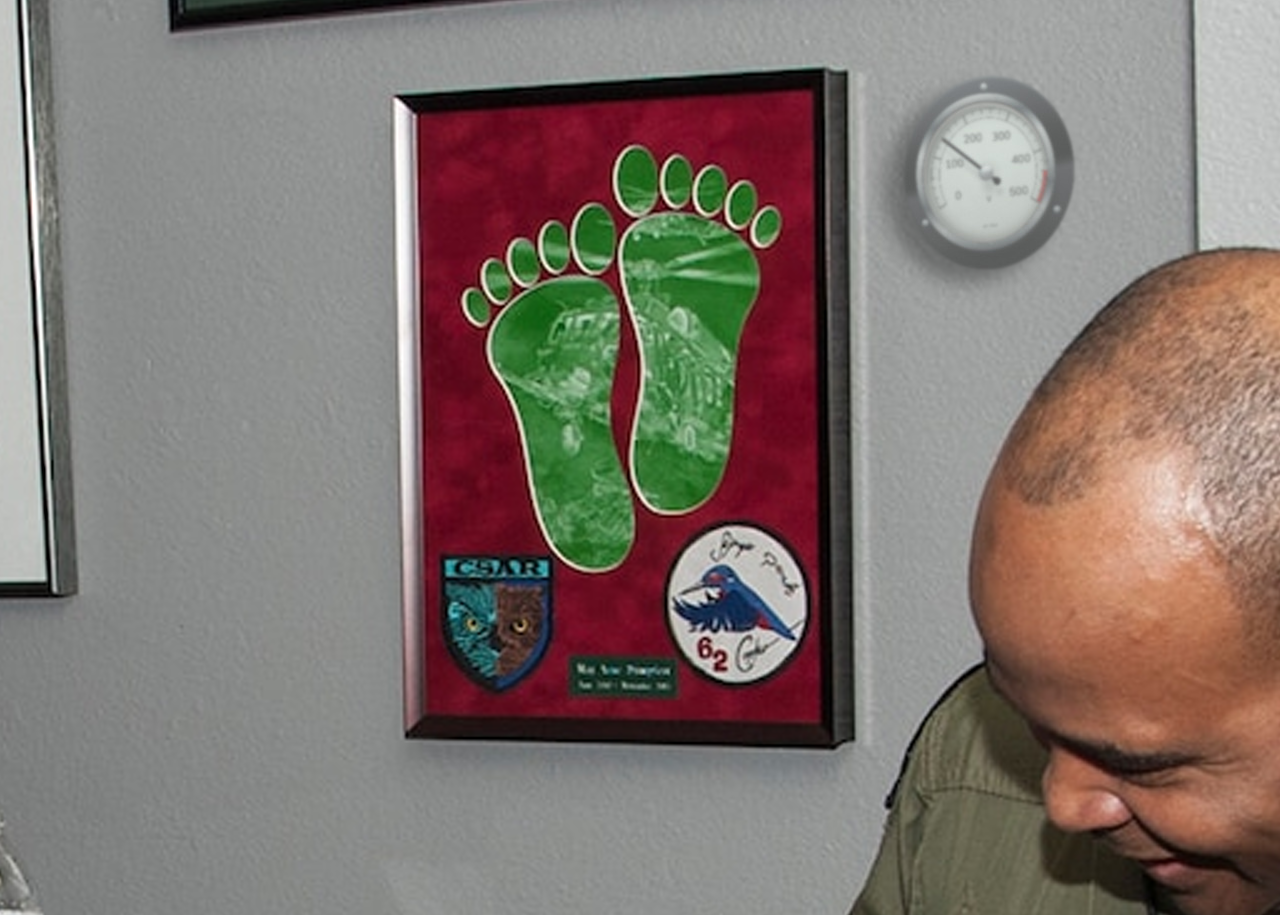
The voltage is 140 V
